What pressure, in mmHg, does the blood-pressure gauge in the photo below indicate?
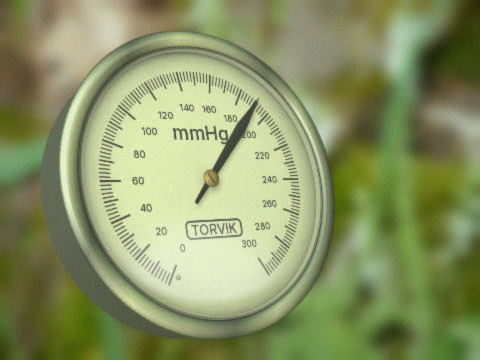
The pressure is 190 mmHg
